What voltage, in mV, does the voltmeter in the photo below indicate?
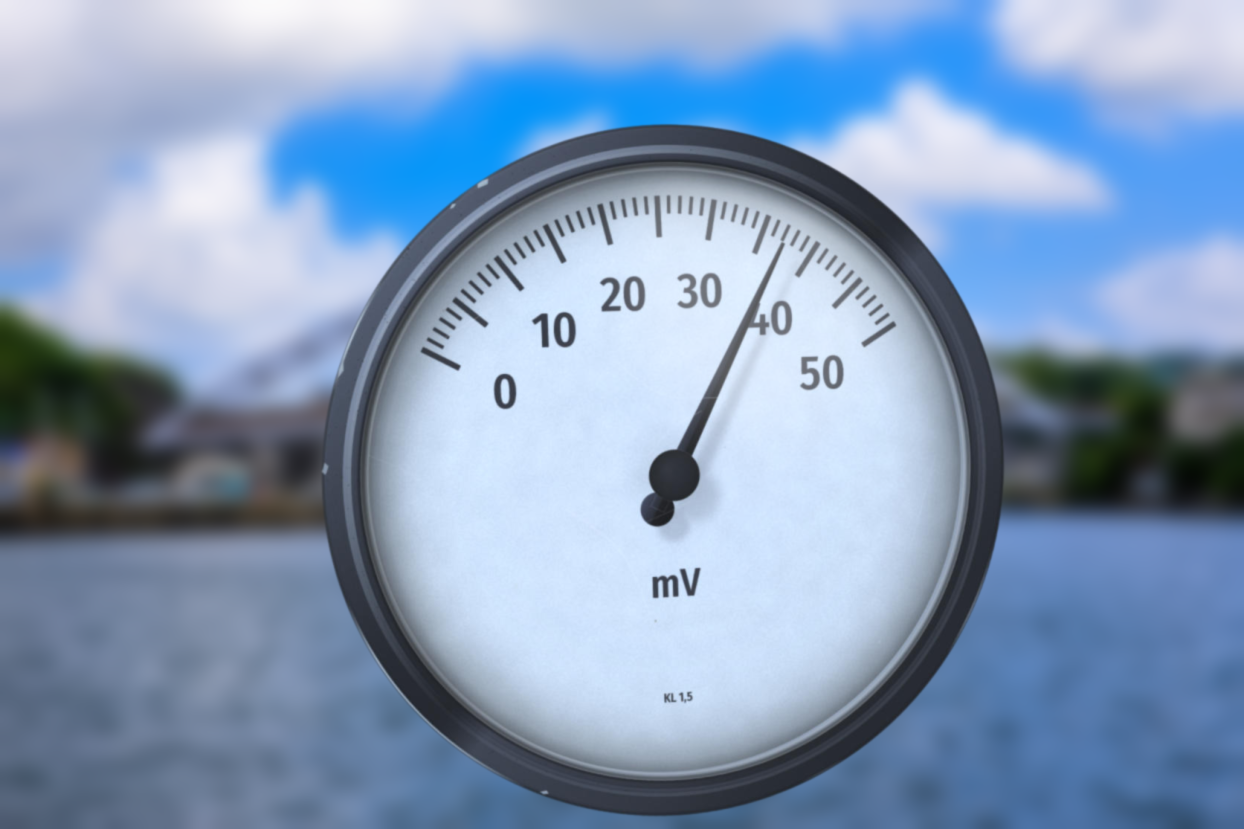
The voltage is 37 mV
